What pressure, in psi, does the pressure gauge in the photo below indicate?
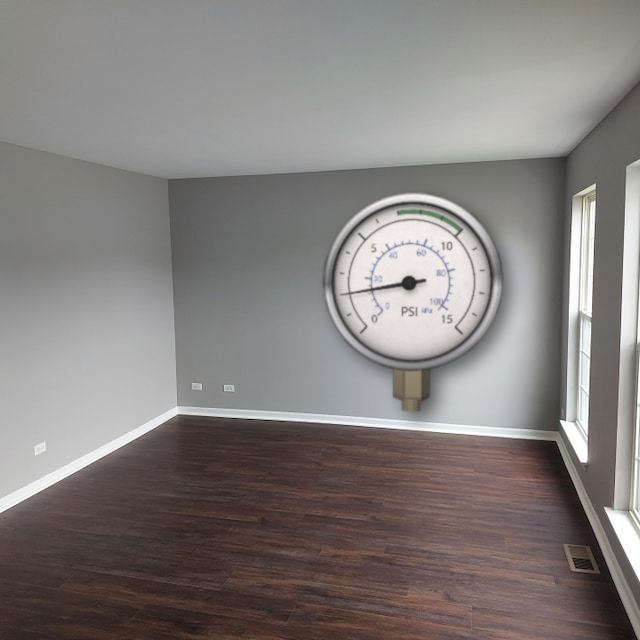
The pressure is 2 psi
